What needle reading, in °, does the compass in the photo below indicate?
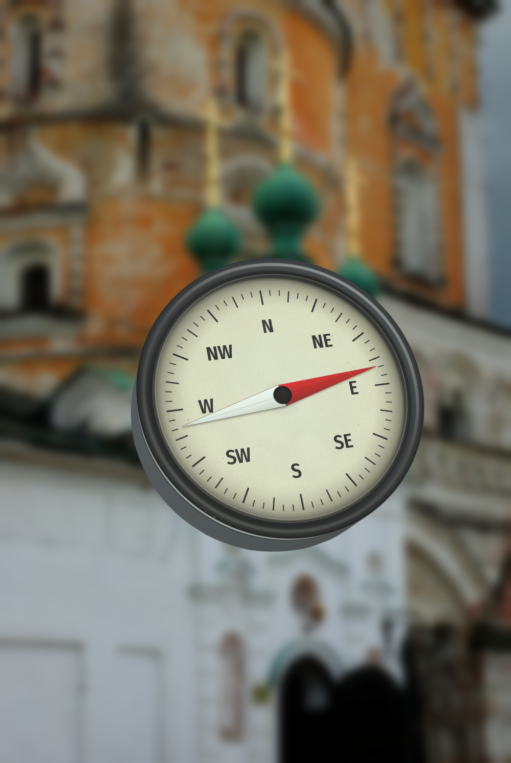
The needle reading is 80 °
